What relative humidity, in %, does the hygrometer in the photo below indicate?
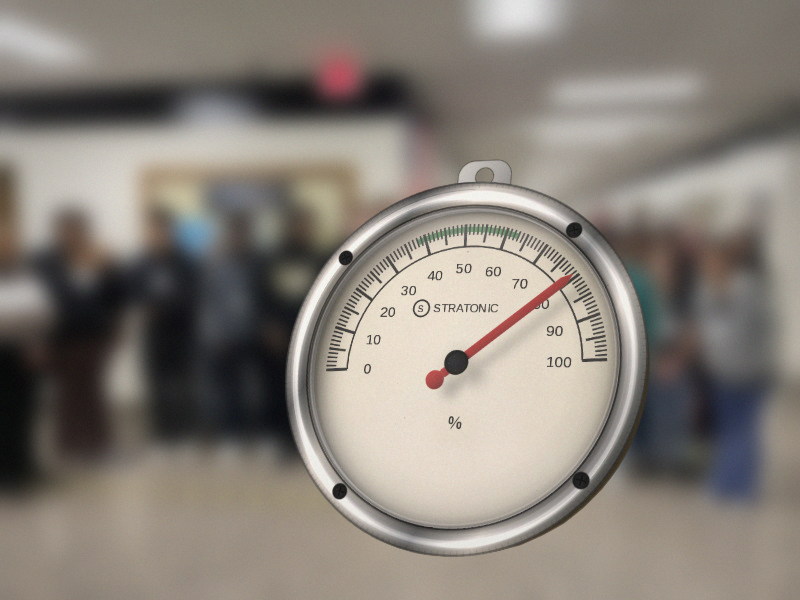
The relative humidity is 80 %
